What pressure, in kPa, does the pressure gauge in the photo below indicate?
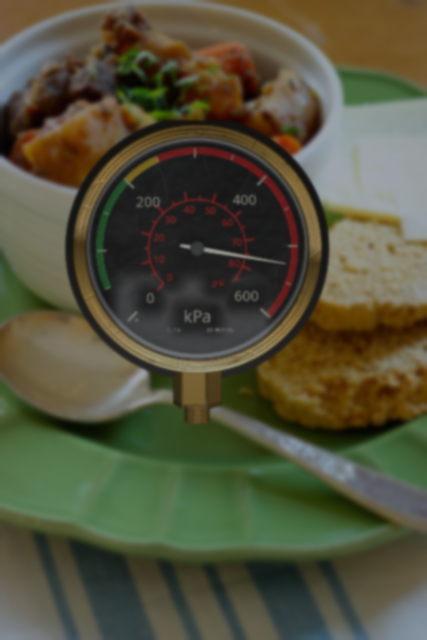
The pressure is 525 kPa
